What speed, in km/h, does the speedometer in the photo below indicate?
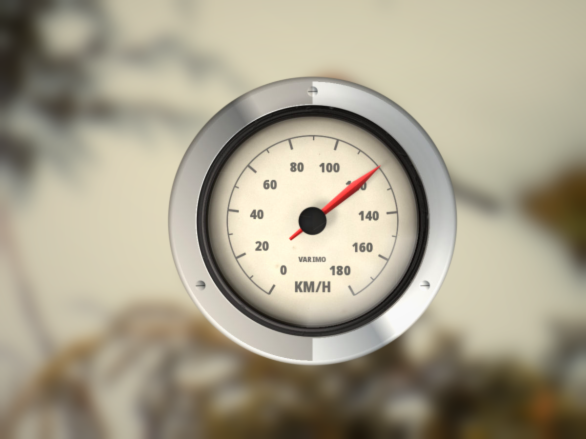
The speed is 120 km/h
